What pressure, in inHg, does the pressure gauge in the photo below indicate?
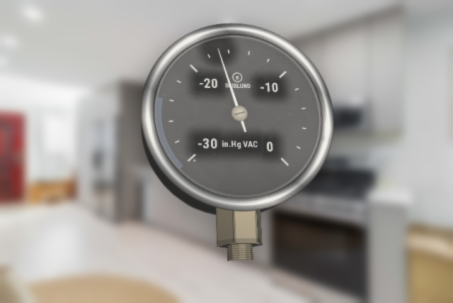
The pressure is -17 inHg
